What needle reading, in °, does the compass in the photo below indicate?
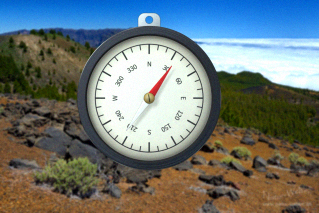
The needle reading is 35 °
